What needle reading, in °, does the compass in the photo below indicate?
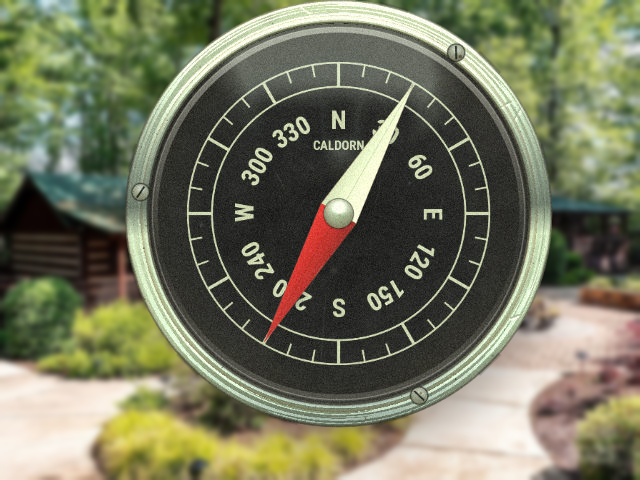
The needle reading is 210 °
